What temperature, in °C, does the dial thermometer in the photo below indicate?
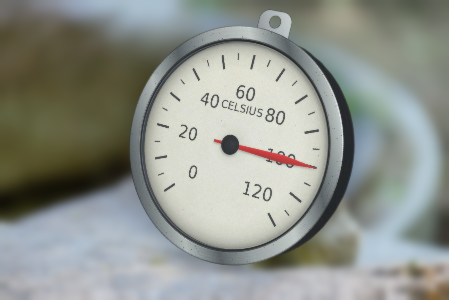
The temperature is 100 °C
